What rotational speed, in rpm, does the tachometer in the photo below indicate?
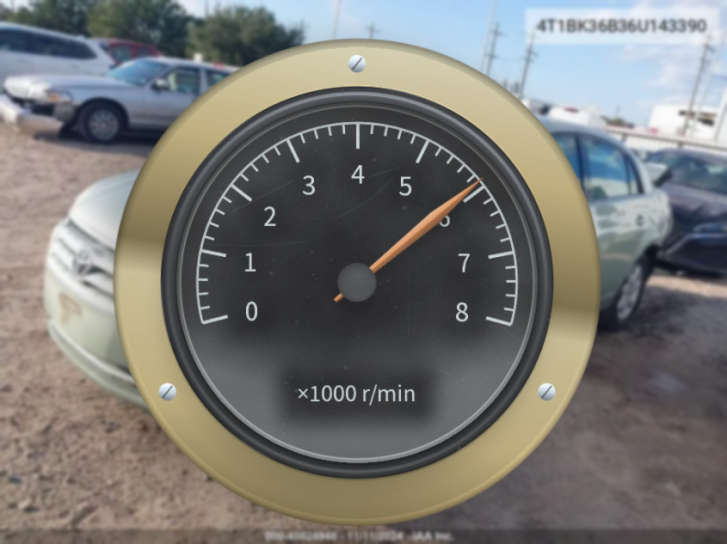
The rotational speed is 5900 rpm
